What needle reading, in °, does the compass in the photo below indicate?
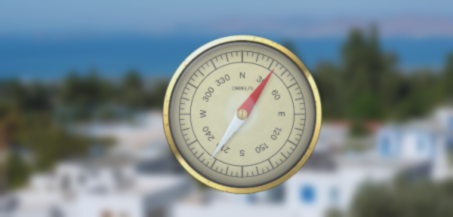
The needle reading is 35 °
